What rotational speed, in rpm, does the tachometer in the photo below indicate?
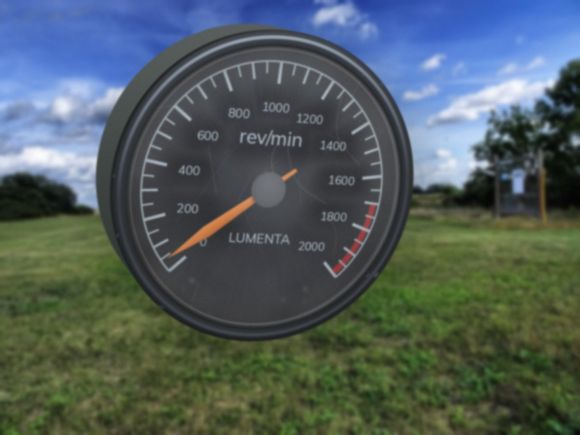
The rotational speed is 50 rpm
